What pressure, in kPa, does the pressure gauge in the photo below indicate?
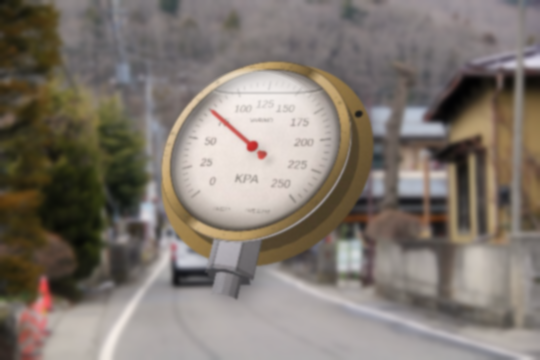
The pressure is 75 kPa
